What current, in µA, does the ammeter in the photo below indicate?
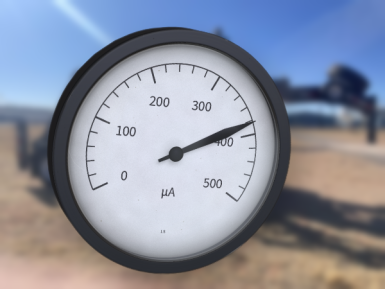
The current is 380 µA
